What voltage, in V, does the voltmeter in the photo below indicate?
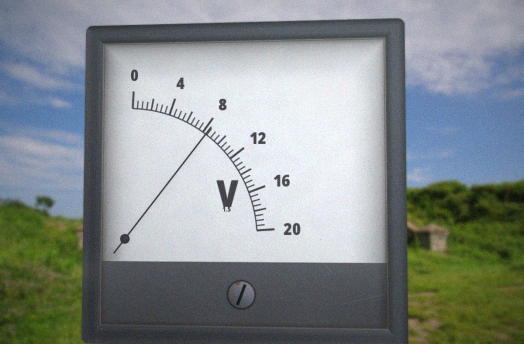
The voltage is 8.5 V
